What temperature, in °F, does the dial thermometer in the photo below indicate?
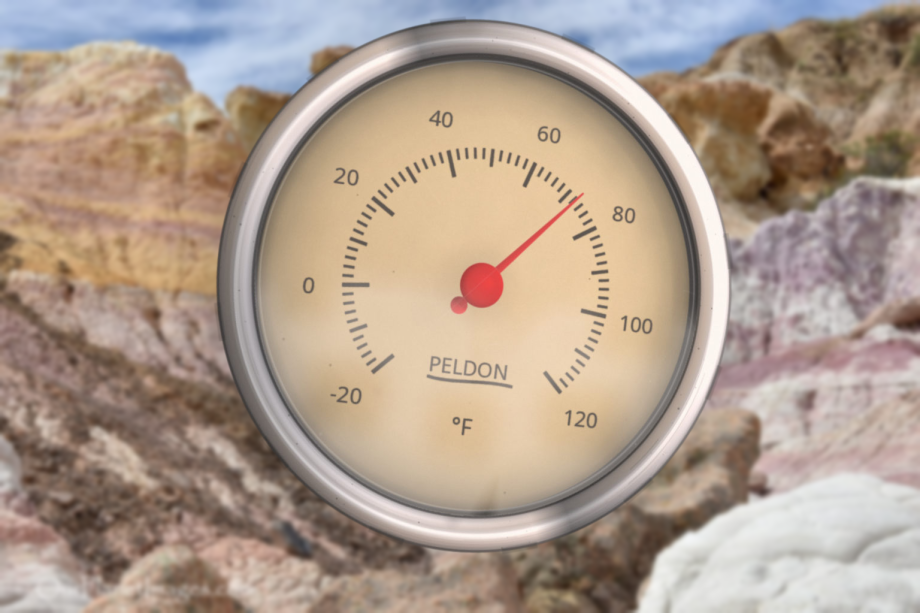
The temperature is 72 °F
